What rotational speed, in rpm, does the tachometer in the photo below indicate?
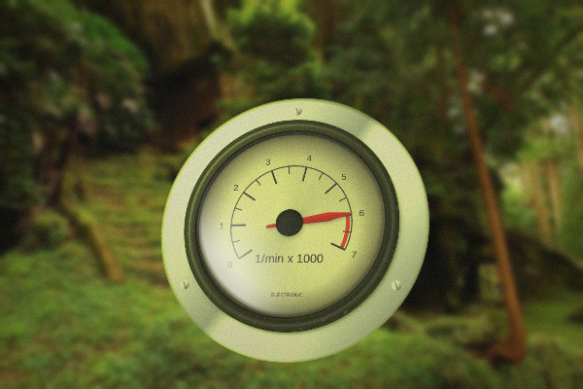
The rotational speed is 6000 rpm
